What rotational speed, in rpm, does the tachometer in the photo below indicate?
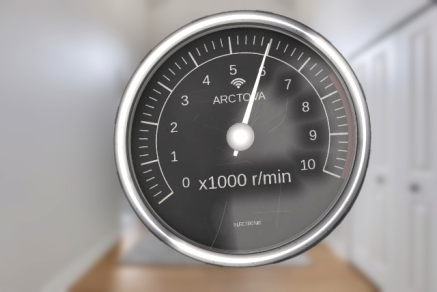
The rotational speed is 6000 rpm
